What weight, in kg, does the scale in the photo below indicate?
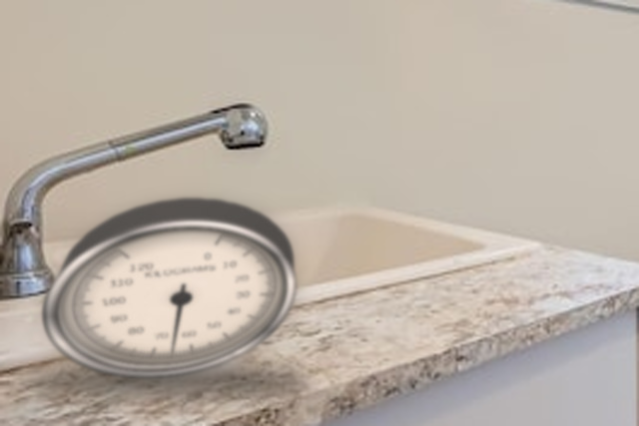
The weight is 65 kg
